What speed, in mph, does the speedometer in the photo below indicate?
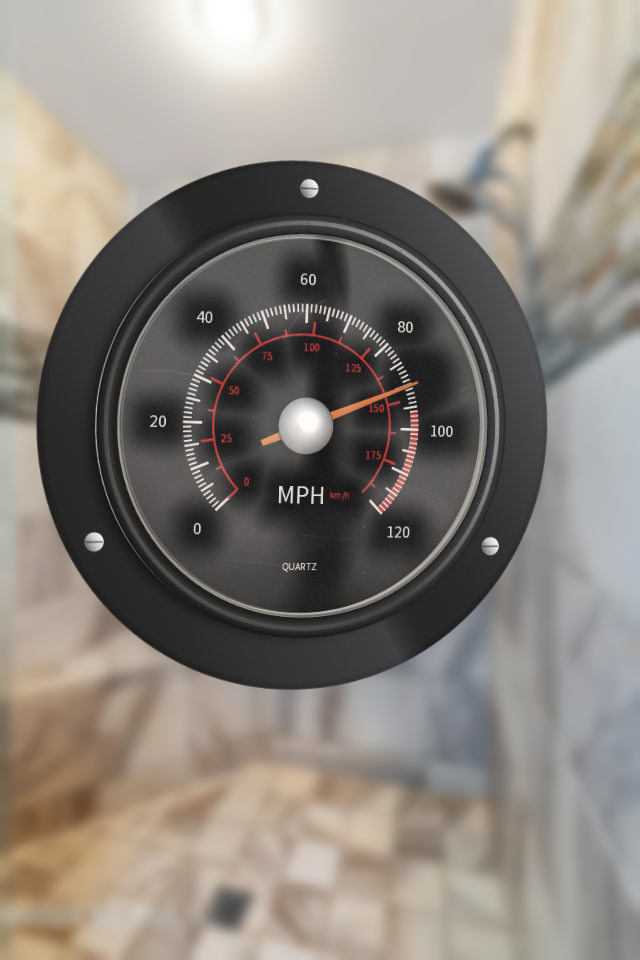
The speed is 90 mph
